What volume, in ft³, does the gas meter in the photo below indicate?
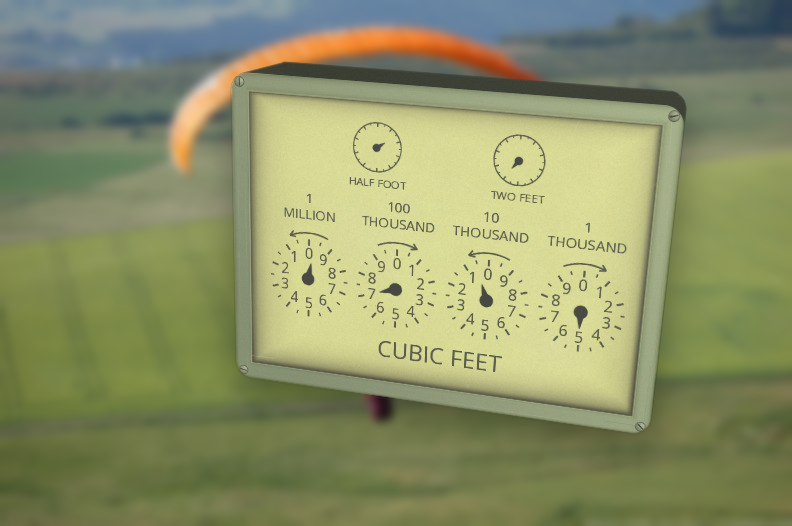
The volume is 970500 ft³
